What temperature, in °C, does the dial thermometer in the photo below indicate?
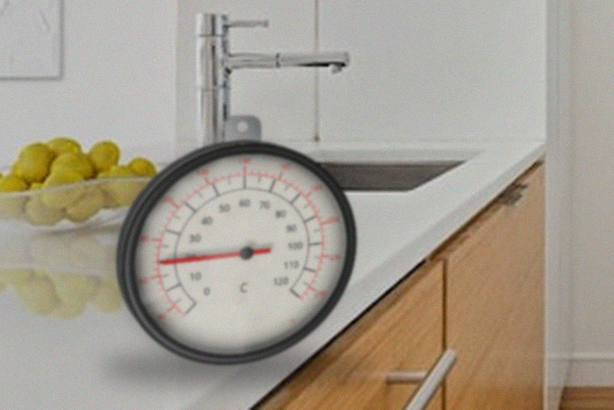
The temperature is 20 °C
